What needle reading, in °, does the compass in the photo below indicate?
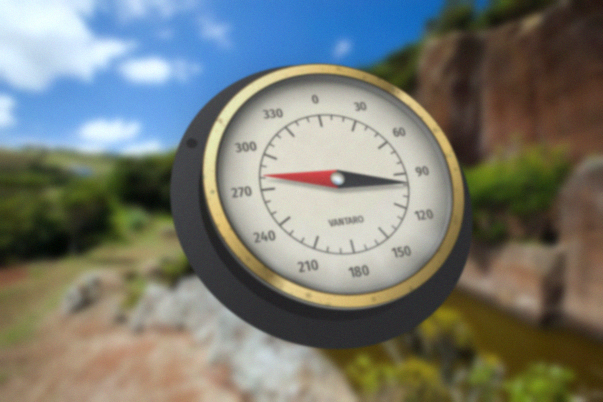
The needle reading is 280 °
